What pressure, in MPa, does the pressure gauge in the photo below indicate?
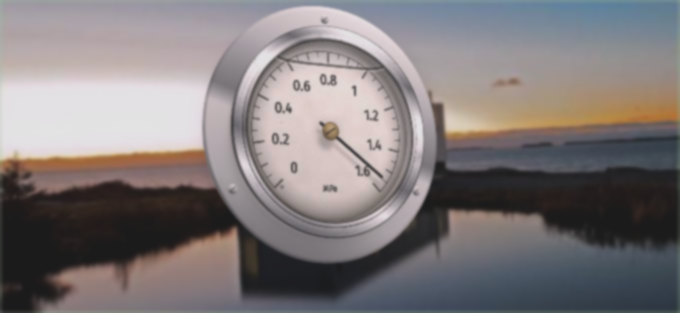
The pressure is 1.55 MPa
